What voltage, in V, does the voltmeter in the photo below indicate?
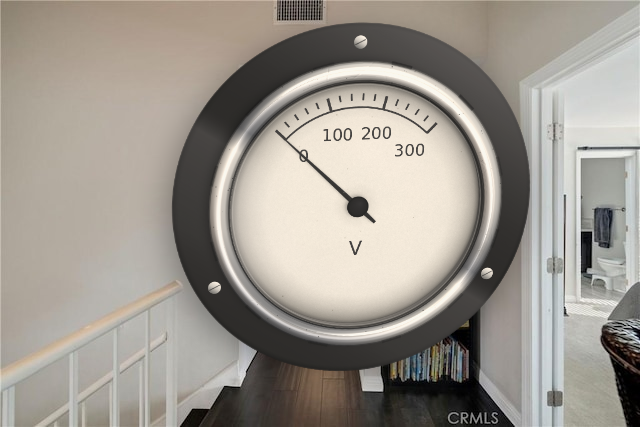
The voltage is 0 V
